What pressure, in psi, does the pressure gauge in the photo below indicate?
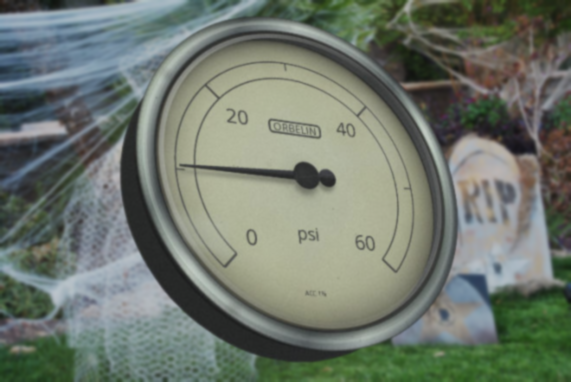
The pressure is 10 psi
